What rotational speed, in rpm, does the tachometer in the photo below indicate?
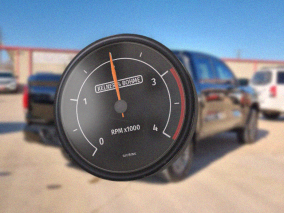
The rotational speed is 2000 rpm
